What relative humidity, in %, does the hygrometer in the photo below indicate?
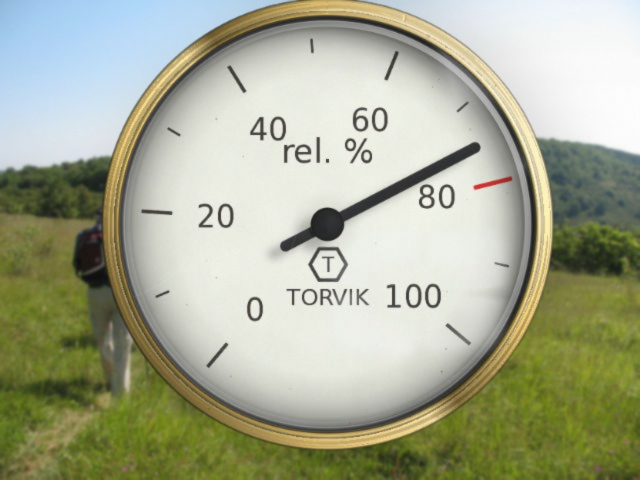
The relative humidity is 75 %
